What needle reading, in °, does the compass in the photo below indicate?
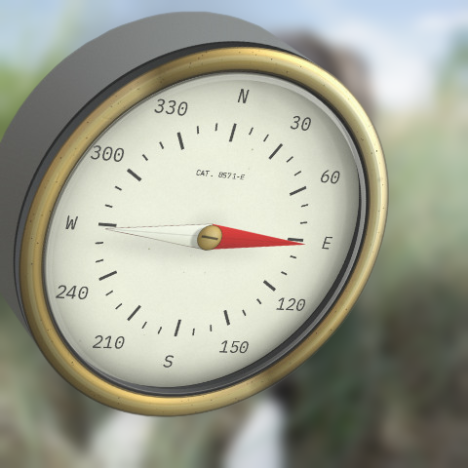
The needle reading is 90 °
